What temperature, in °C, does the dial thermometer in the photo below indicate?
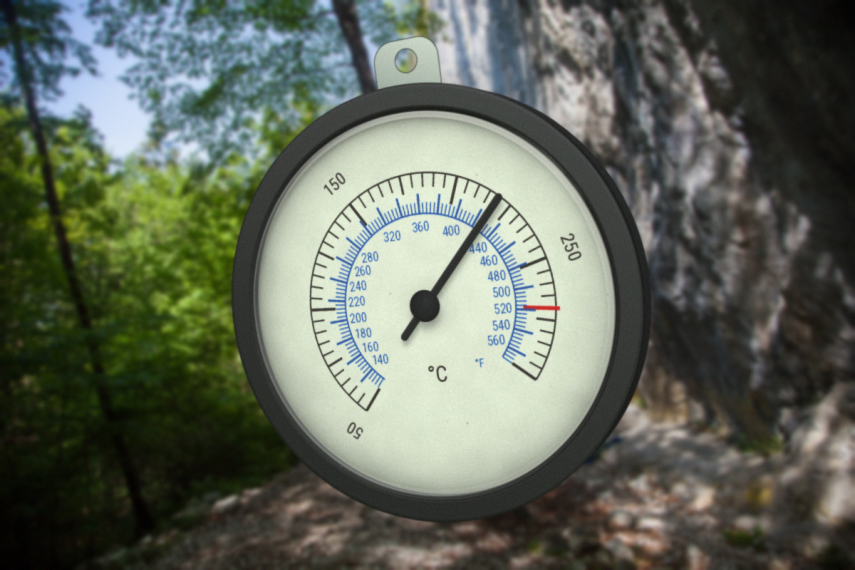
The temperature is 220 °C
